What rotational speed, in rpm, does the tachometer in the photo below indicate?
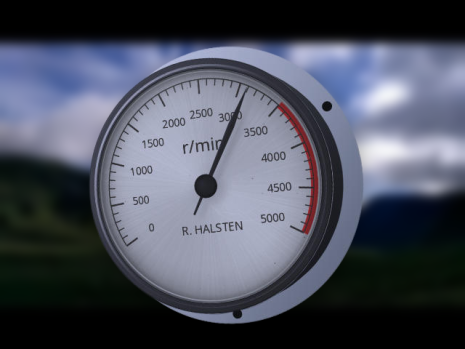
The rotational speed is 3100 rpm
